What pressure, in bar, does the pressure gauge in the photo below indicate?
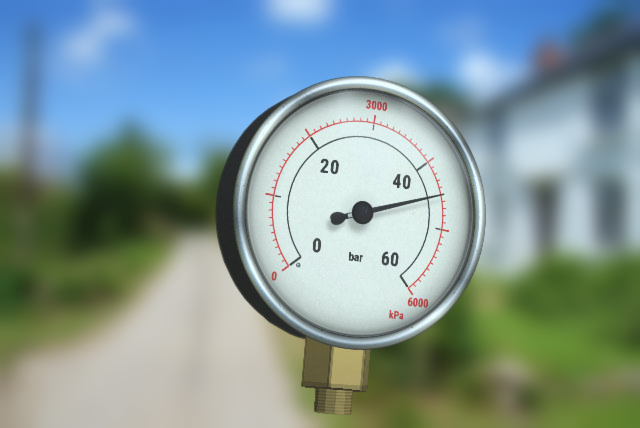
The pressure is 45 bar
